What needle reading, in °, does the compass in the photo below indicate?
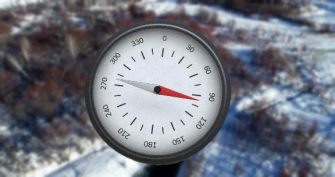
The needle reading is 97.5 °
